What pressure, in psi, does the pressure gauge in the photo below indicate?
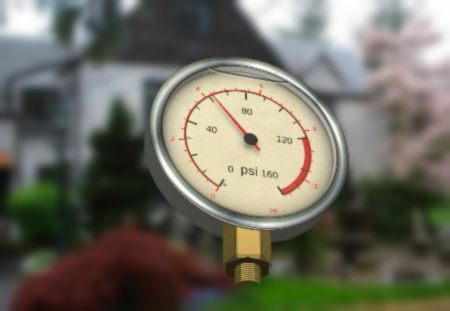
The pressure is 60 psi
